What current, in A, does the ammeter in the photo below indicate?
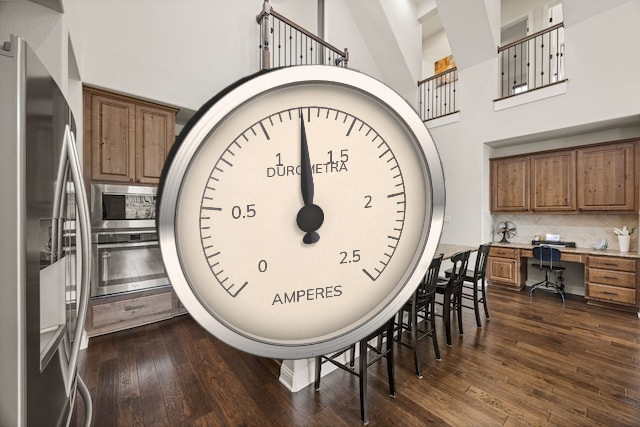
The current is 1.2 A
